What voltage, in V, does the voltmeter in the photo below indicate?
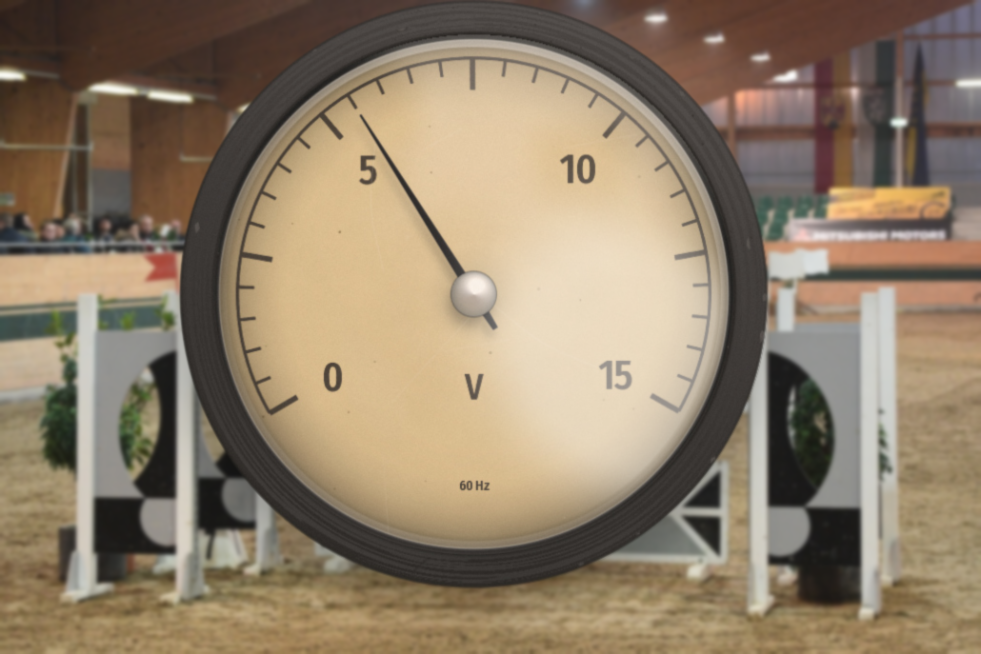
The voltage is 5.5 V
